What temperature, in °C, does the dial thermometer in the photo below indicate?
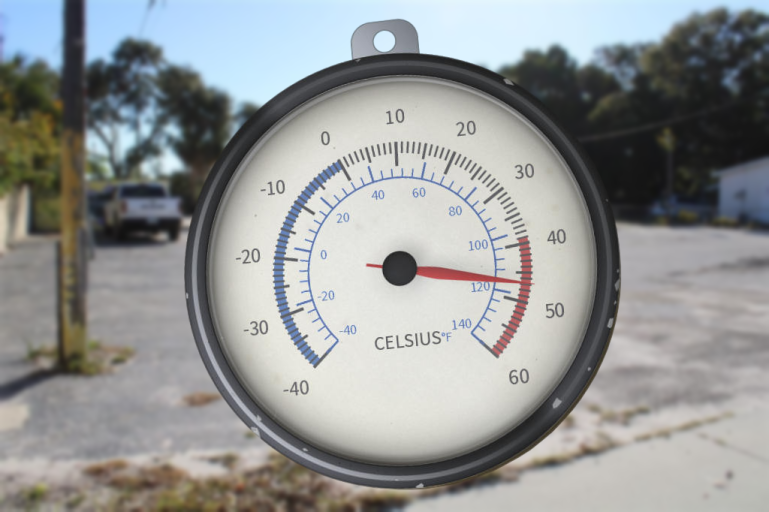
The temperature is 47 °C
